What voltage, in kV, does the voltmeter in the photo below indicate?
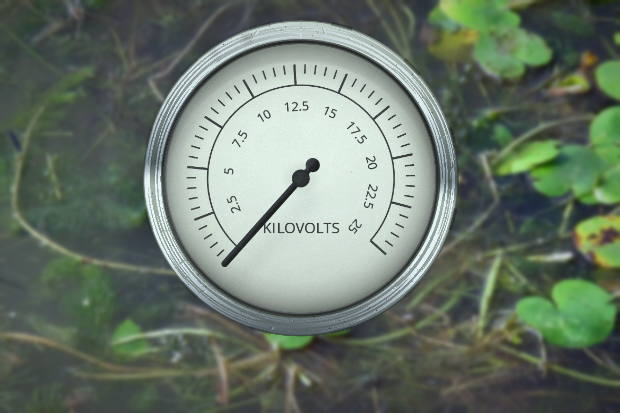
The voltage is 0 kV
